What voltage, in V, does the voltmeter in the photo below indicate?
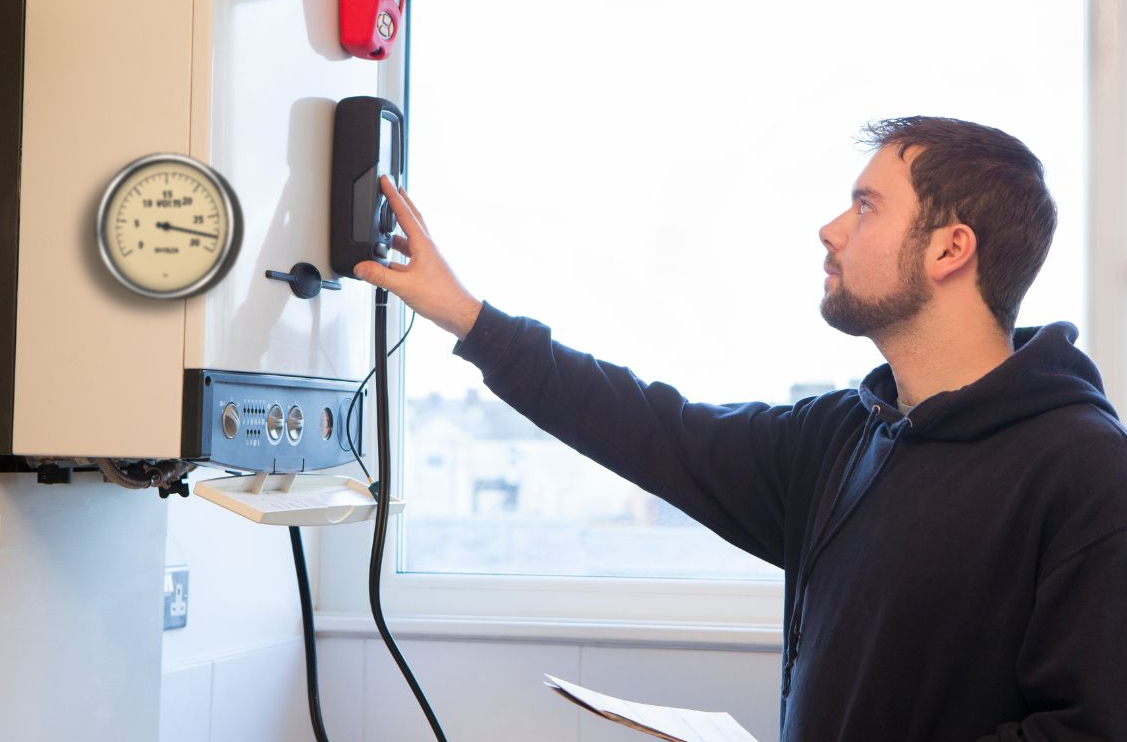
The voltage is 28 V
